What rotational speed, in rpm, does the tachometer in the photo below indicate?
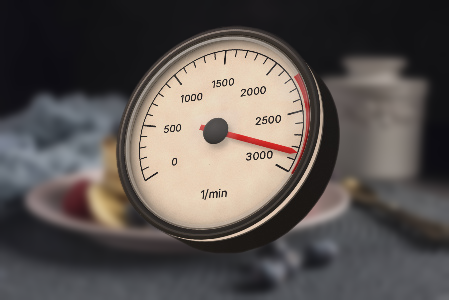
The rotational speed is 2850 rpm
